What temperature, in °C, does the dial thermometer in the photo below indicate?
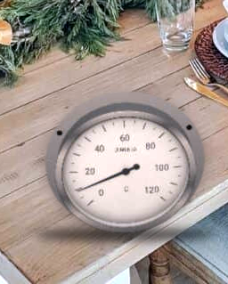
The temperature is 10 °C
